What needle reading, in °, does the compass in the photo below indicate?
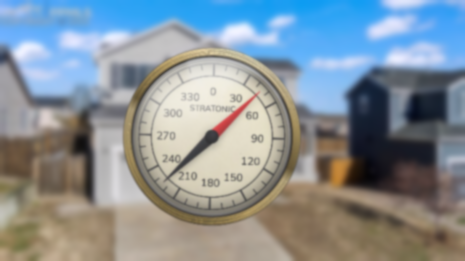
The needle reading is 45 °
